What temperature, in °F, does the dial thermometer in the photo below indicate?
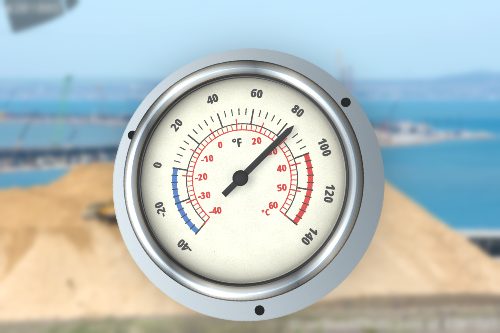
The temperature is 84 °F
